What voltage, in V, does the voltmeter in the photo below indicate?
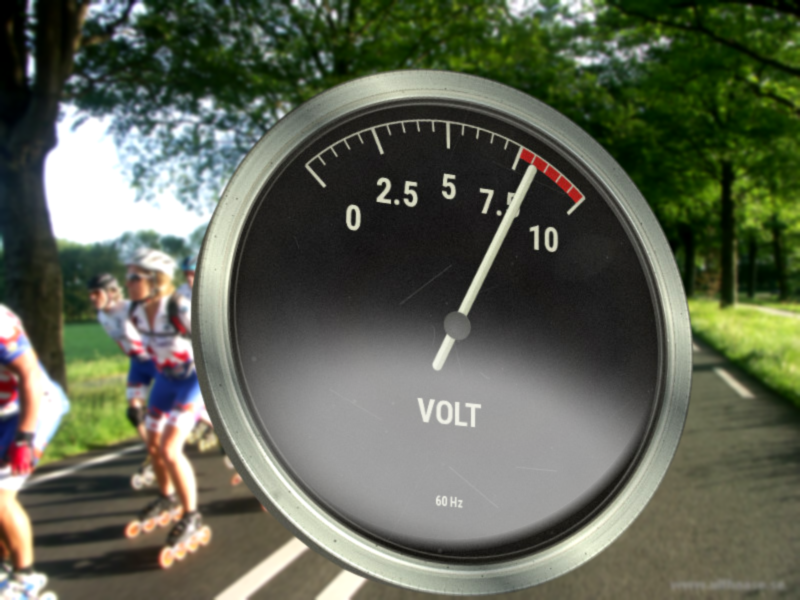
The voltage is 8 V
